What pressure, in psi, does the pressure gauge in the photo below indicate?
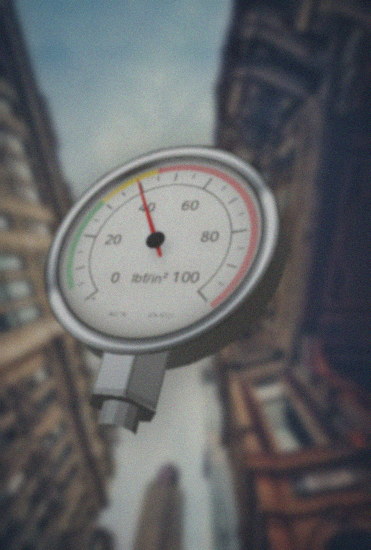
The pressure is 40 psi
